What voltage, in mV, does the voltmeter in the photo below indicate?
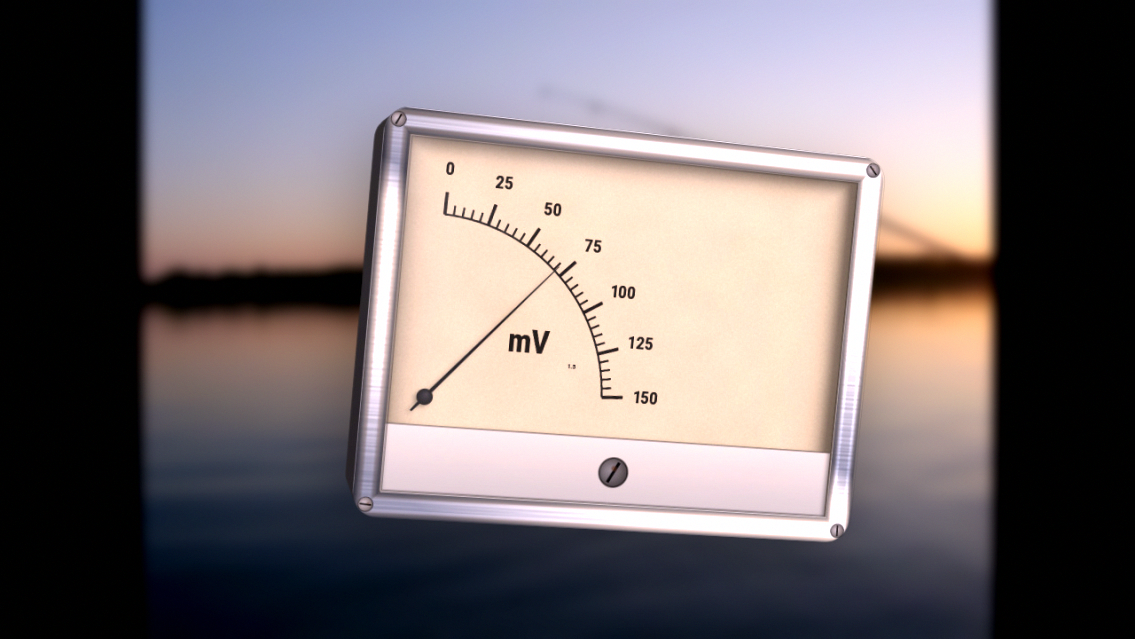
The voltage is 70 mV
